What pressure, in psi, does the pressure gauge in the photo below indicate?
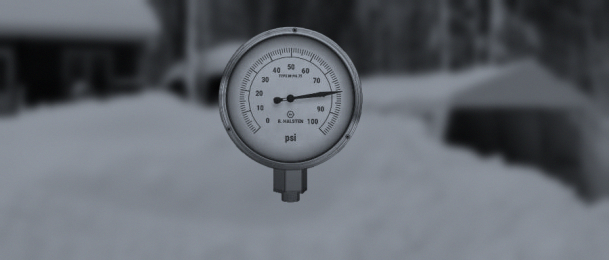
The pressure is 80 psi
